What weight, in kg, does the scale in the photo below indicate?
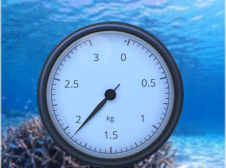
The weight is 1.9 kg
